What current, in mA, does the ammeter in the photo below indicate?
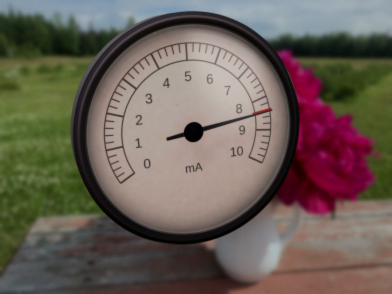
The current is 8.4 mA
